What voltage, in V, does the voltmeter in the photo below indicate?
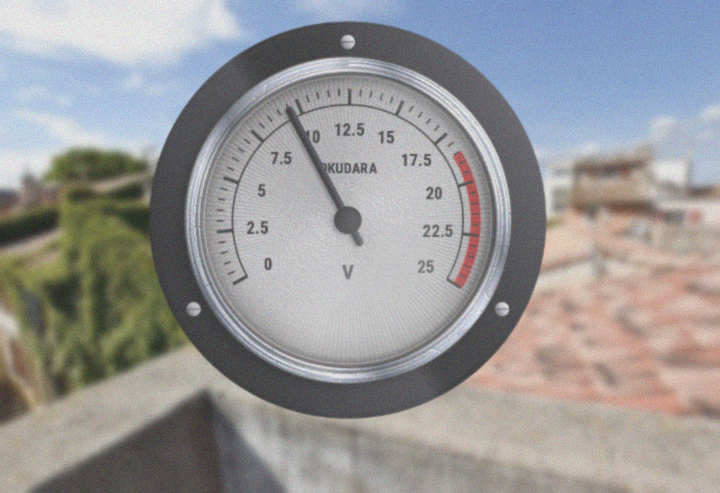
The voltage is 9.5 V
